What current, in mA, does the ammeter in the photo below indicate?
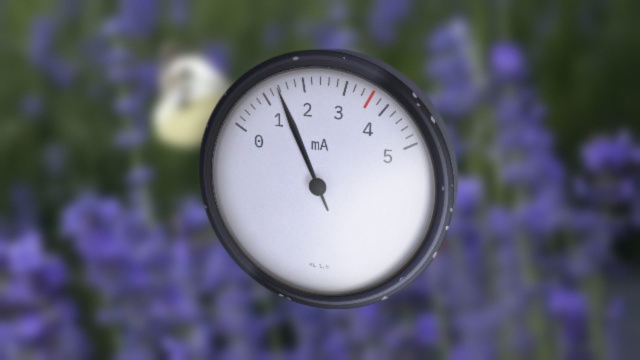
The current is 1.4 mA
